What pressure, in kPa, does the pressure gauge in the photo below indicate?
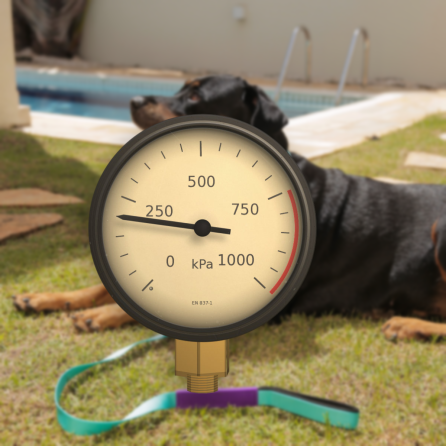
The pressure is 200 kPa
